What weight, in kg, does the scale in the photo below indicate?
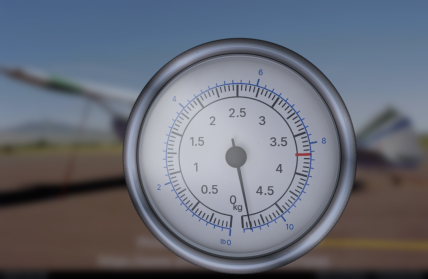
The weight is 4.9 kg
